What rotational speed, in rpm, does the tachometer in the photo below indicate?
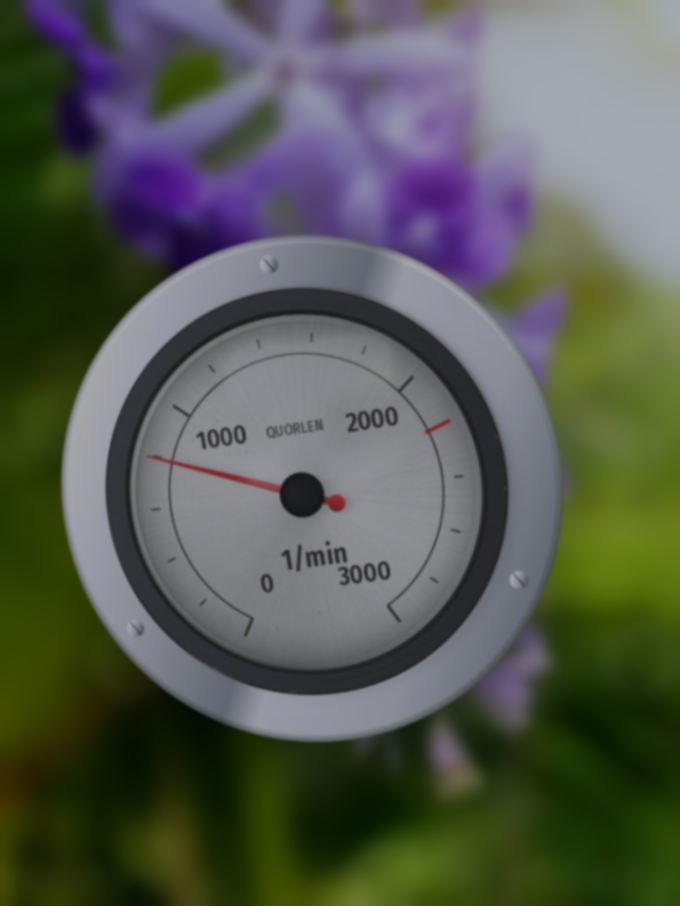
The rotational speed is 800 rpm
